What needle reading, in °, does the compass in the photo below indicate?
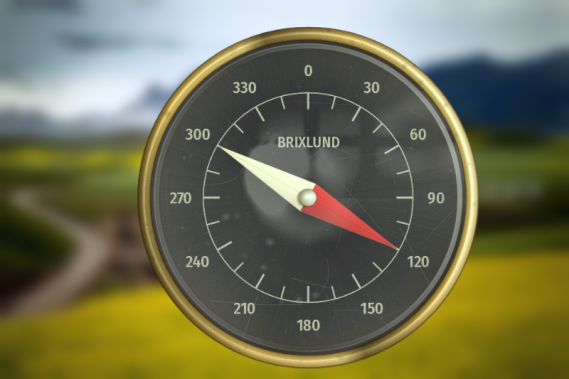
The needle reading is 120 °
